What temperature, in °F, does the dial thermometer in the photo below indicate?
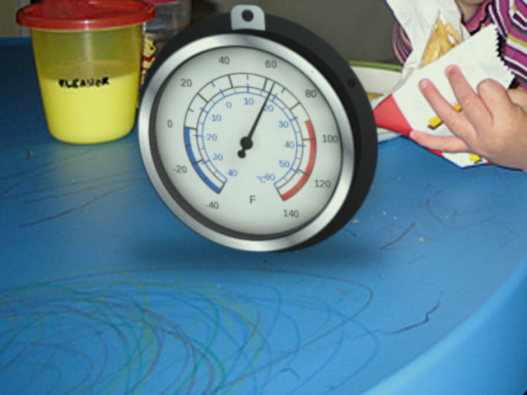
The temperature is 65 °F
